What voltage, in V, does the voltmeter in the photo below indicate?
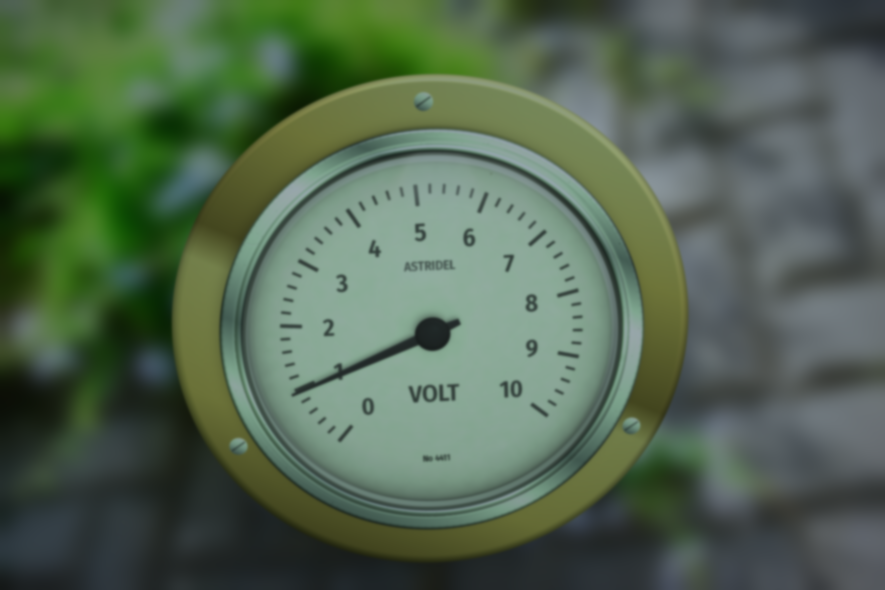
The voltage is 1 V
